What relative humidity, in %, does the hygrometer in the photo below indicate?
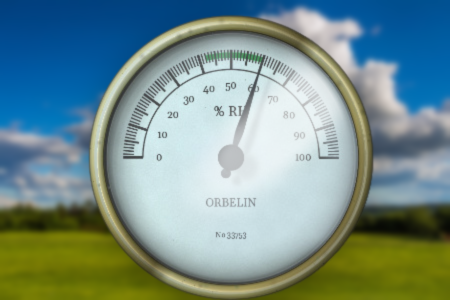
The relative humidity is 60 %
